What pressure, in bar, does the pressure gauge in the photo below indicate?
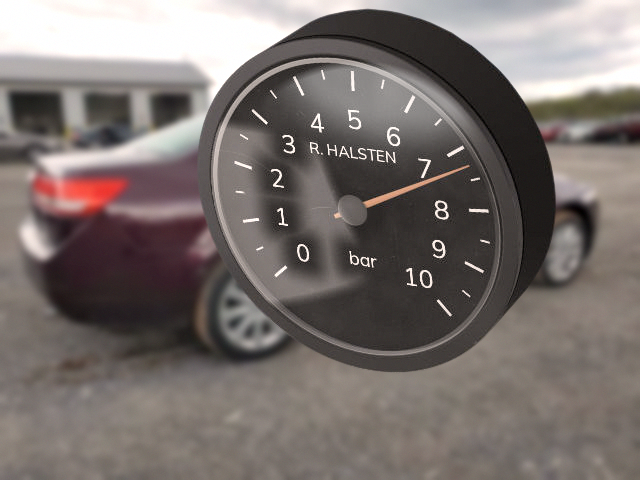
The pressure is 7.25 bar
